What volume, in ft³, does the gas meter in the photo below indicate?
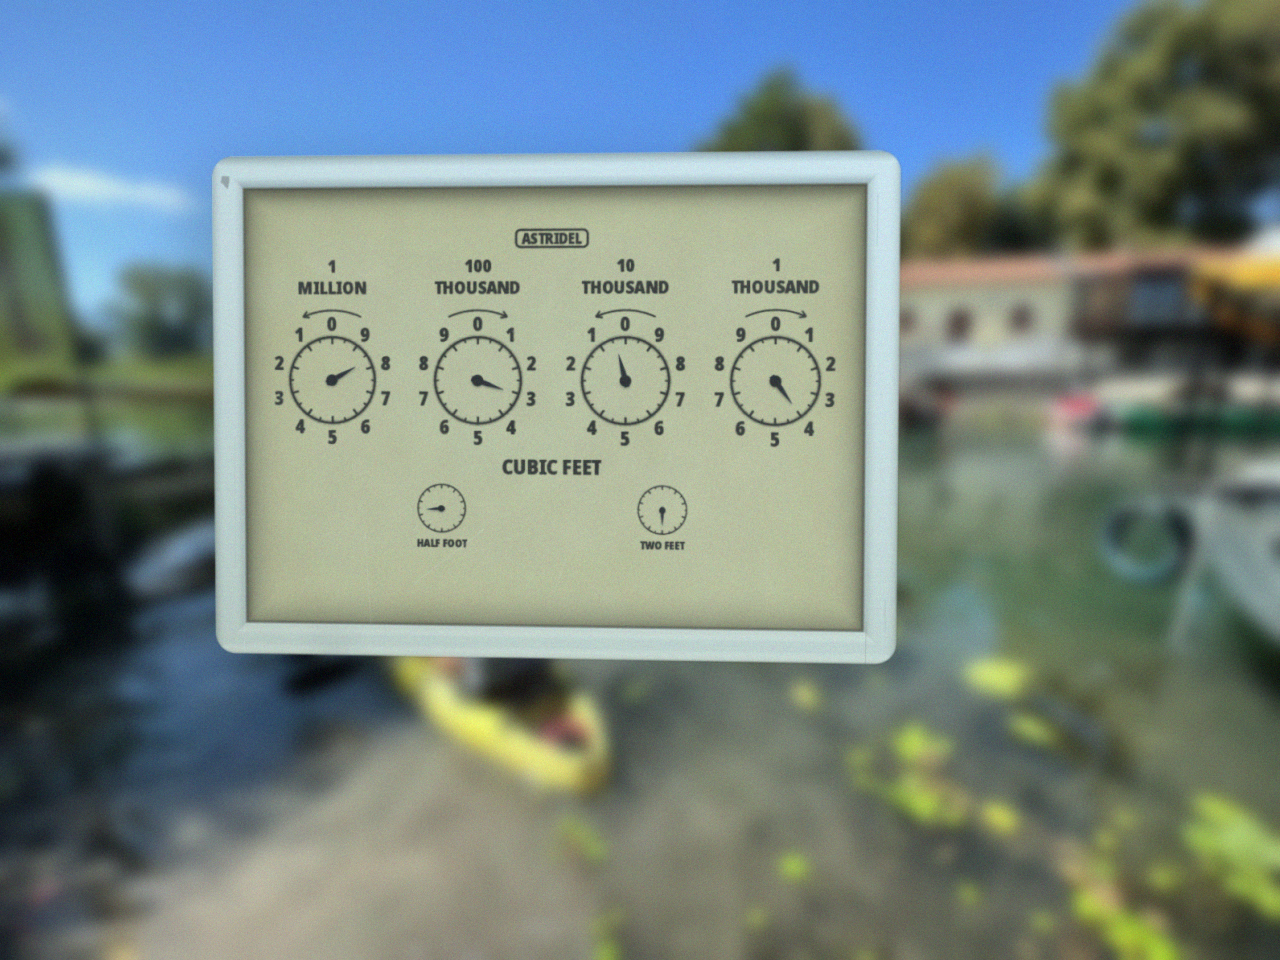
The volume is 830400 ft³
